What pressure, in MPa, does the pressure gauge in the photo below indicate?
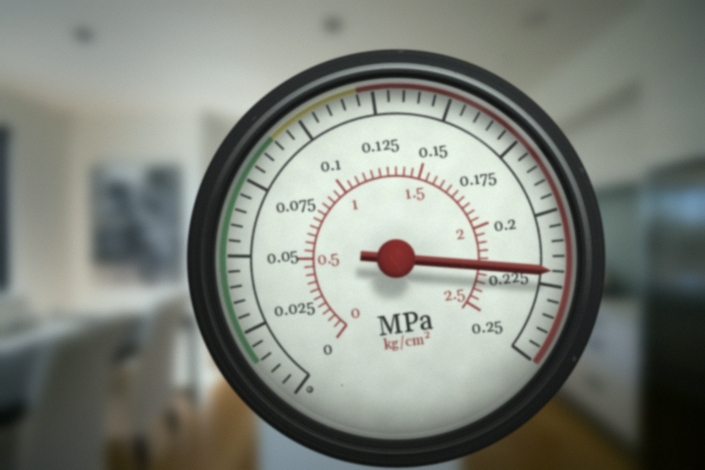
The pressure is 0.22 MPa
